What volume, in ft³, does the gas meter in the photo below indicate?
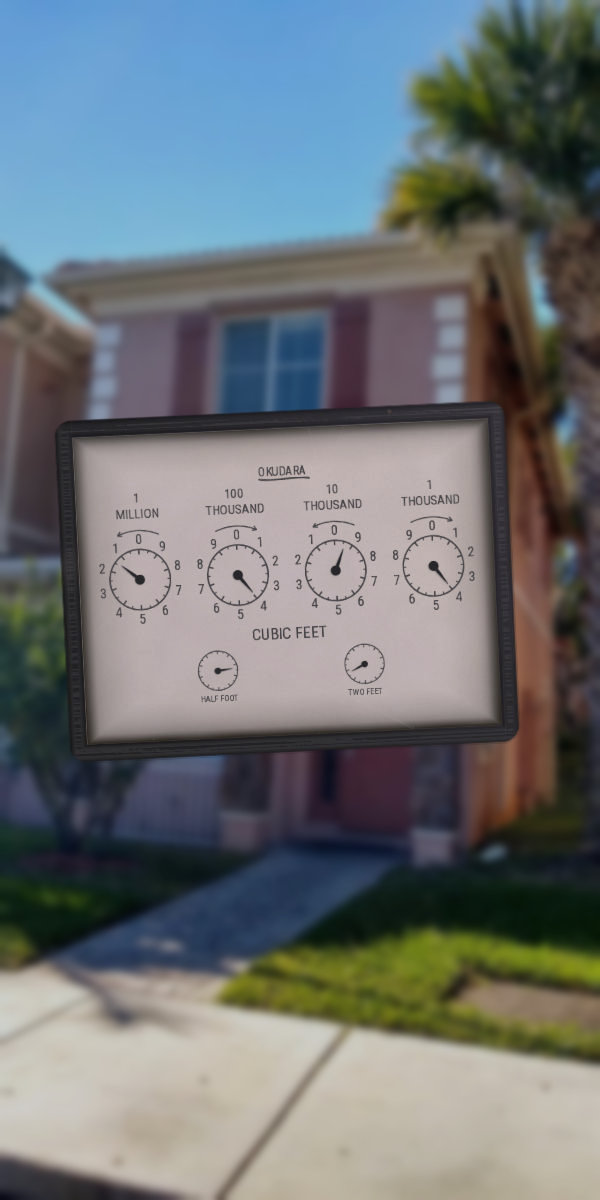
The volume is 139400 ft³
